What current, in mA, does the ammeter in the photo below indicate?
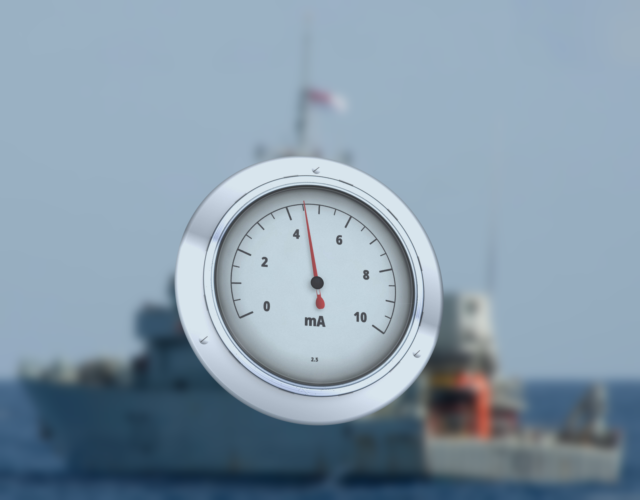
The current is 4.5 mA
